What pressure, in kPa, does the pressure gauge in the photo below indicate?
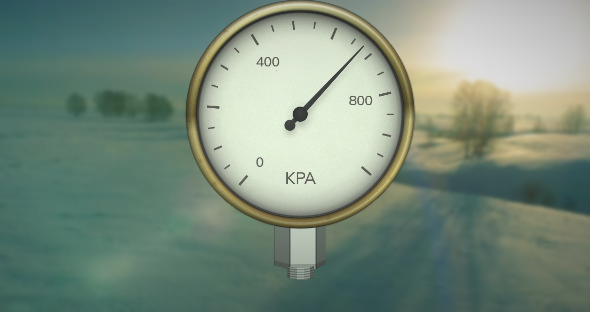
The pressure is 675 kPa
